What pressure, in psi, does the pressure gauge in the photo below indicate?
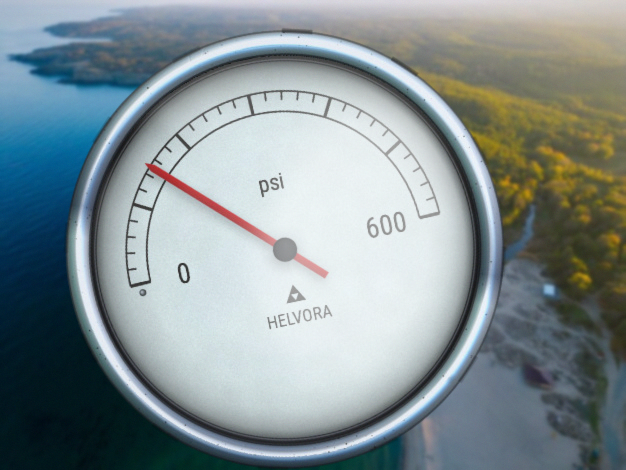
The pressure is 150 psi
